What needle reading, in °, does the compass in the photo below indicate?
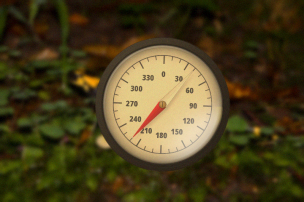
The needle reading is 220 °
